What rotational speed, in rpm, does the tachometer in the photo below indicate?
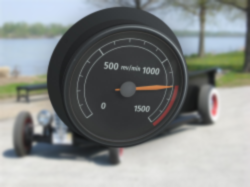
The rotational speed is 1200 rpm
